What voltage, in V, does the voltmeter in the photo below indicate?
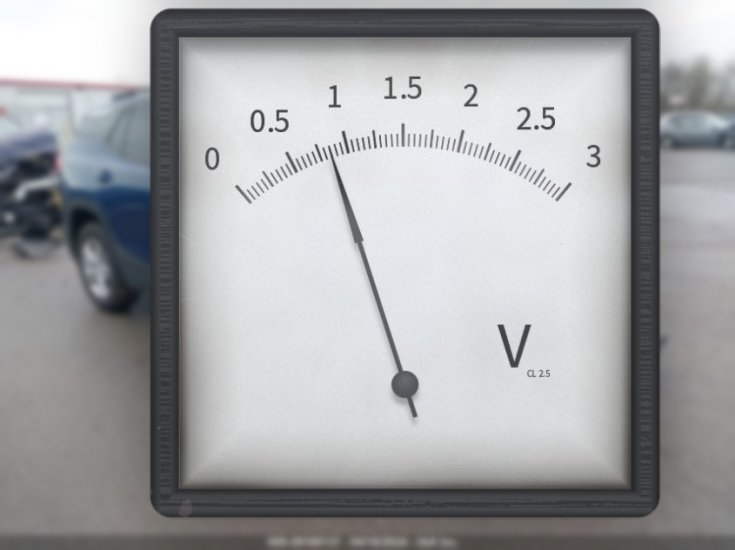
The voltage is 0.85 V
